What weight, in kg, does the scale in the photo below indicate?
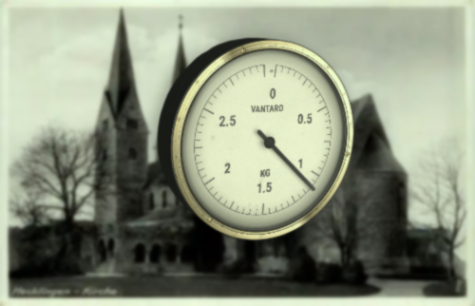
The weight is 1.1 kg
